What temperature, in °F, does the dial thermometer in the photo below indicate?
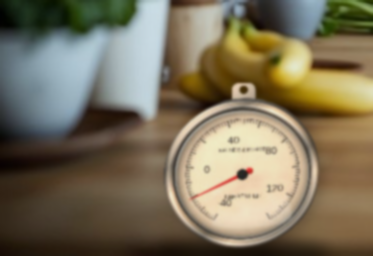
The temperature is -20 °F
